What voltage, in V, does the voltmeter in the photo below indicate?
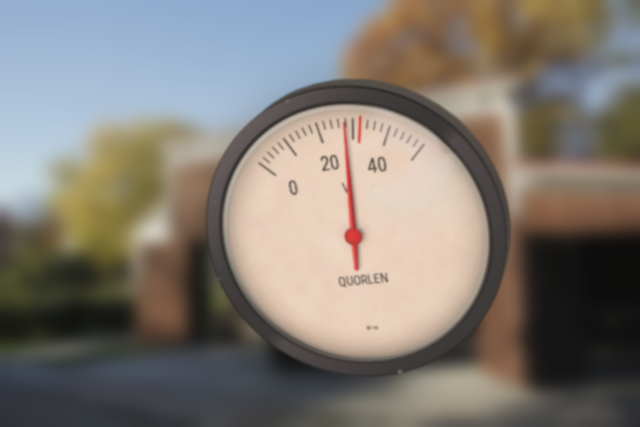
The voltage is 28 V
